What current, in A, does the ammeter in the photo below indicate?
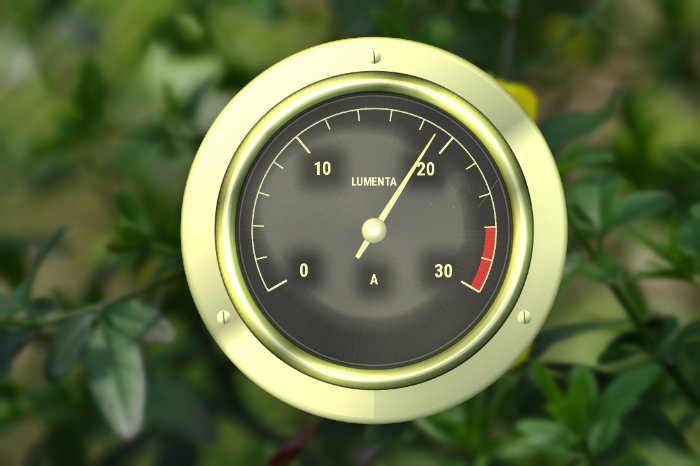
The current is 19 A
